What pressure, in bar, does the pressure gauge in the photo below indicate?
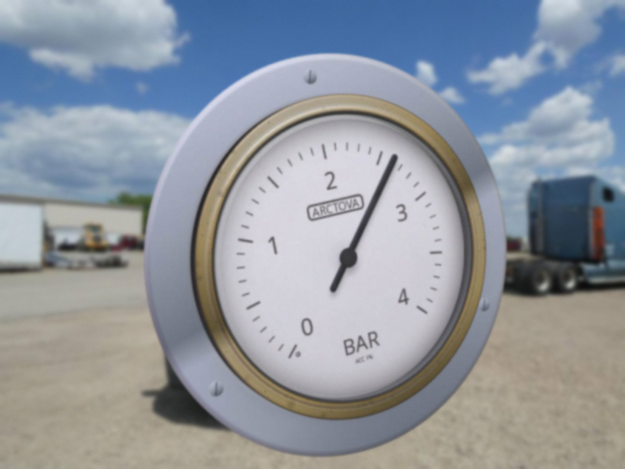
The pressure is 2.6 bar
